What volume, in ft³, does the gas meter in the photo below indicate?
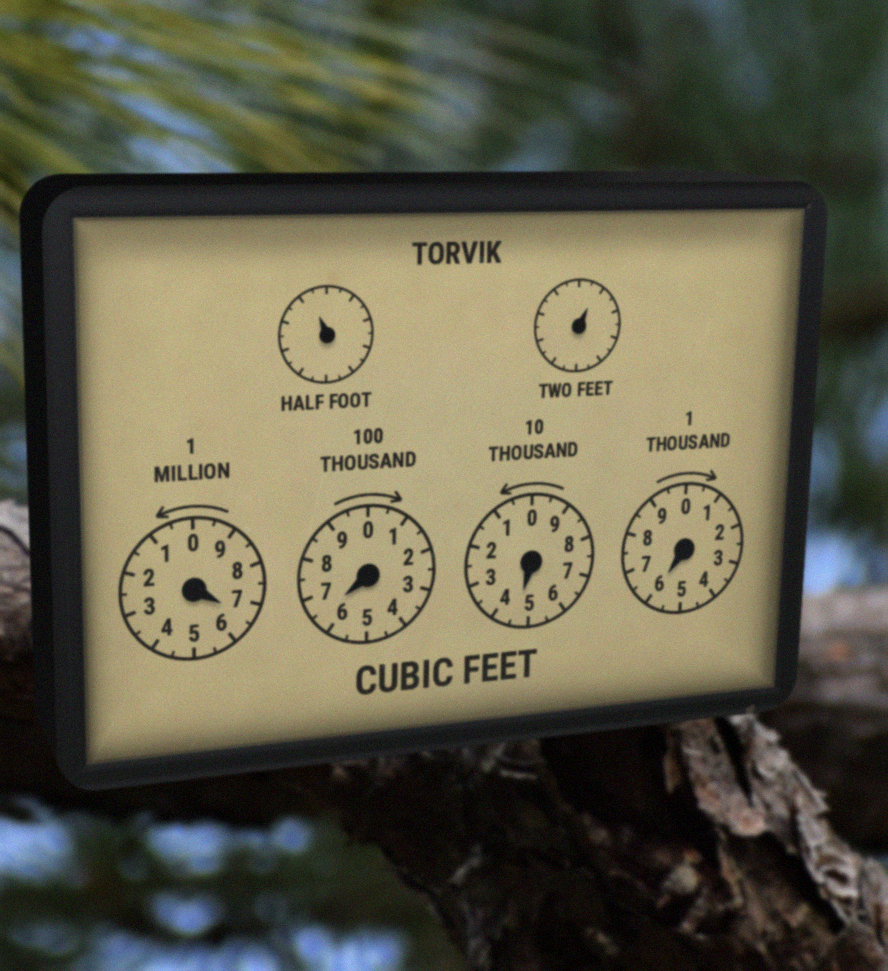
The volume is 664600 ft³
